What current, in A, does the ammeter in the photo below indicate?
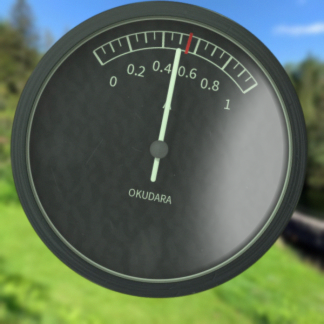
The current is 0.5 A
